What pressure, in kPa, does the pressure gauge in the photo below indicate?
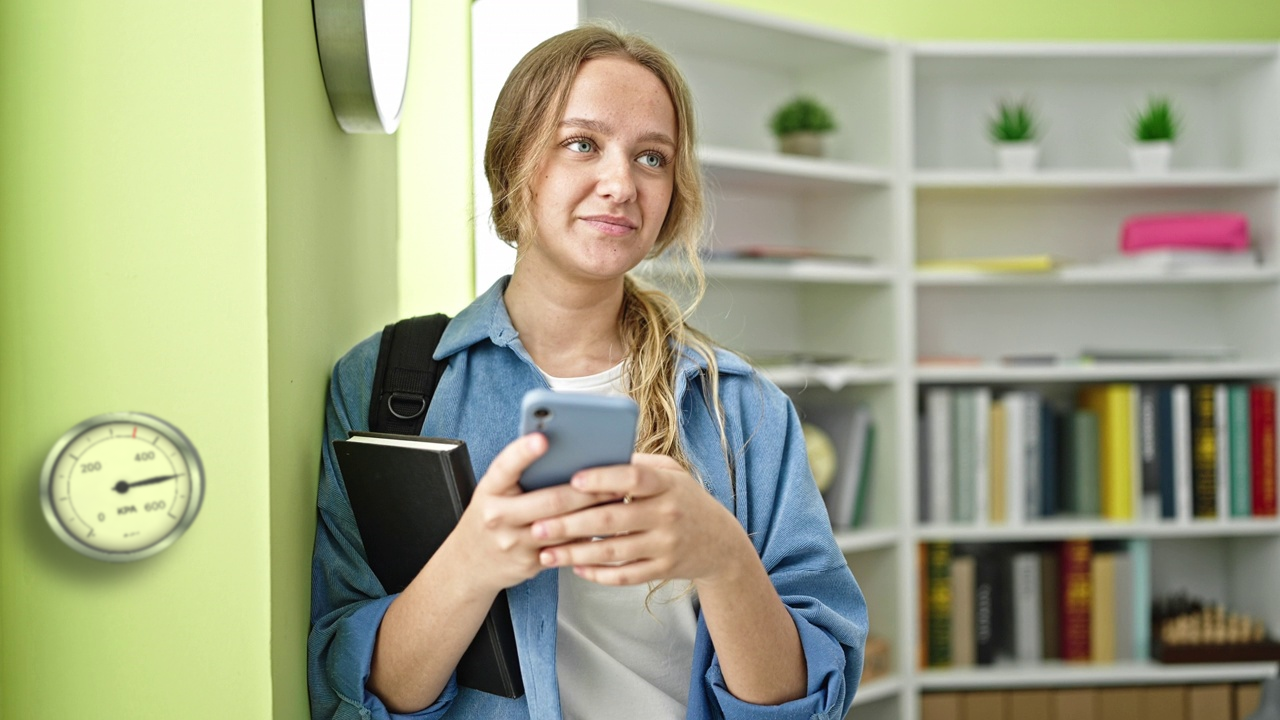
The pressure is 500 kPa
